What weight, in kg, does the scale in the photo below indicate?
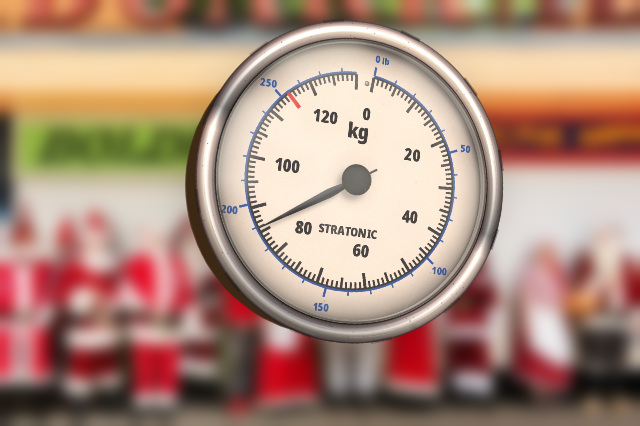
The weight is 86 kg
